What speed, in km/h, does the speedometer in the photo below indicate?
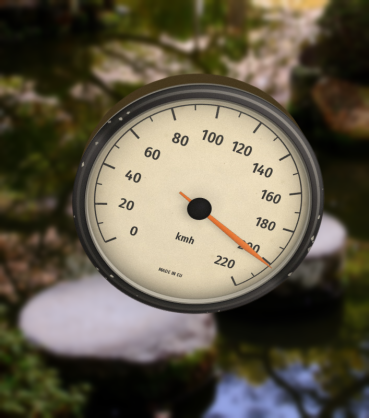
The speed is 200 km/h
